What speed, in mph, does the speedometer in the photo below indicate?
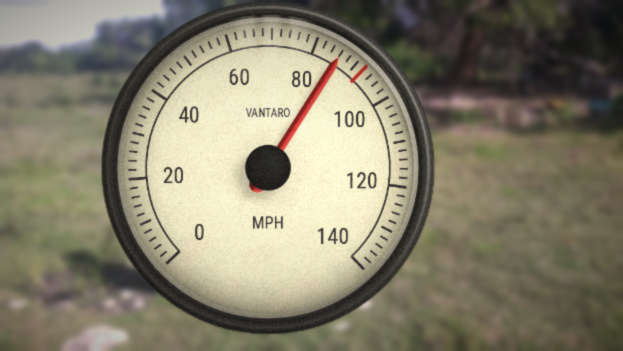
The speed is 86 mph
